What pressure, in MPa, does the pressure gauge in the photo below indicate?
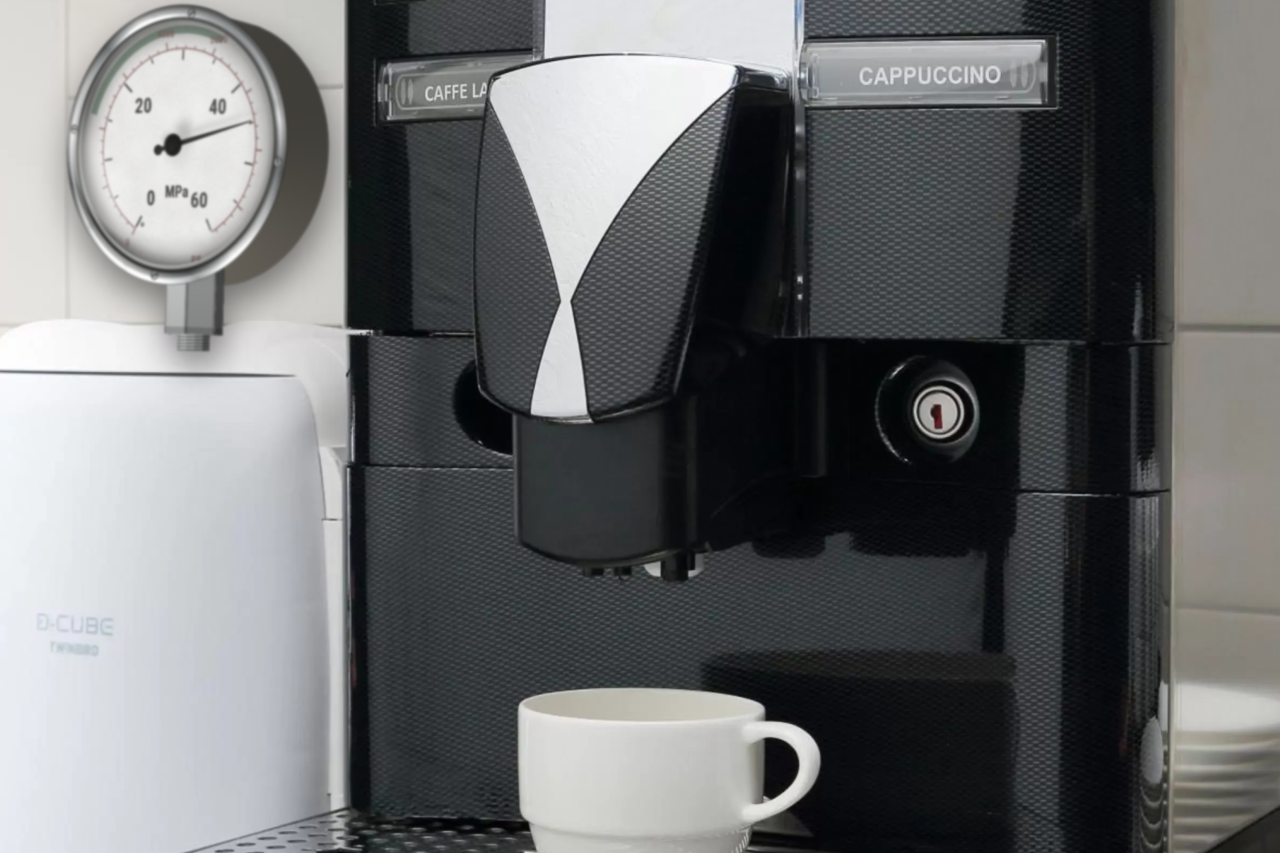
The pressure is 45 MPa
